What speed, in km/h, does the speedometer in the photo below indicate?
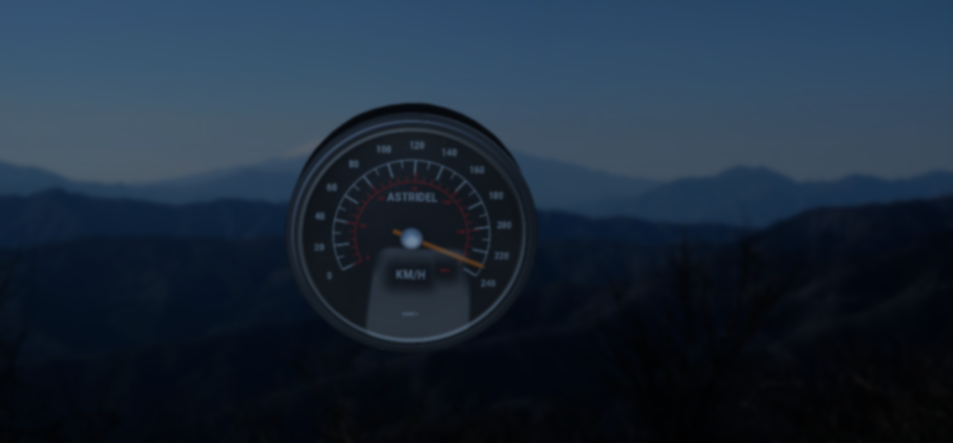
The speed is 230 km/h
